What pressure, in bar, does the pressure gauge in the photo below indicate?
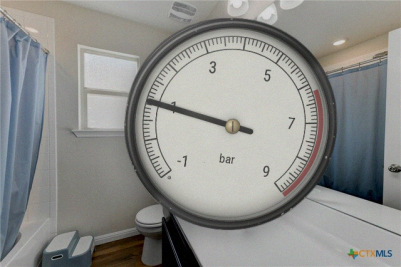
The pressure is 1 bar
